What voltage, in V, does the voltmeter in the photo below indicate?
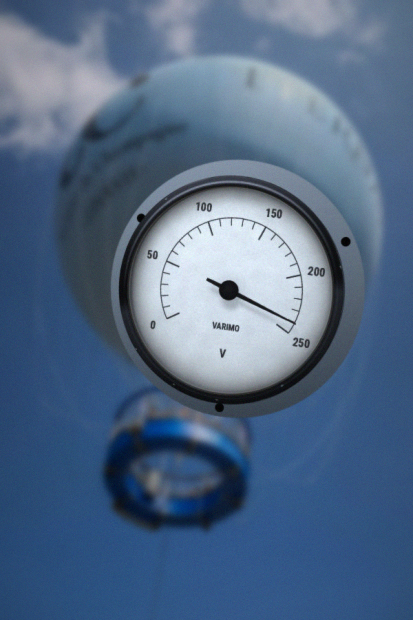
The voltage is 240 V
